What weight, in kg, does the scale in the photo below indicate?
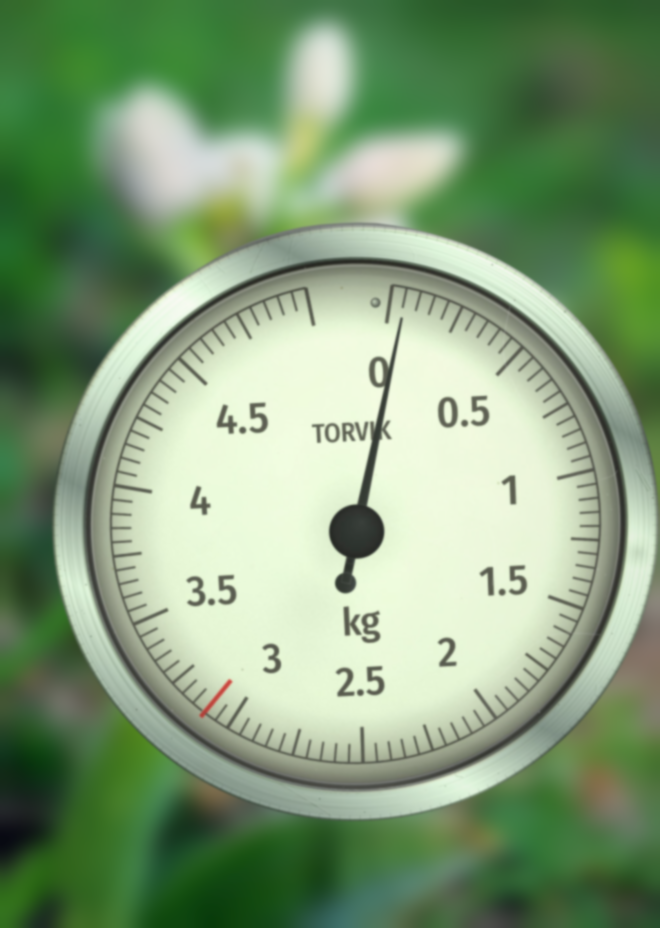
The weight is 0.05 kg
